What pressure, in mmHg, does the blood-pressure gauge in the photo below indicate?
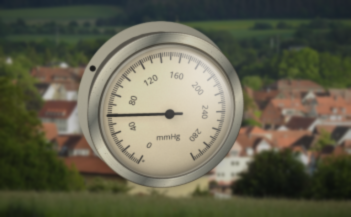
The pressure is 60 mmHg
